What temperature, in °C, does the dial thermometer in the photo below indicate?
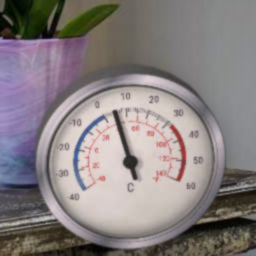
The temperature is 5 °C
